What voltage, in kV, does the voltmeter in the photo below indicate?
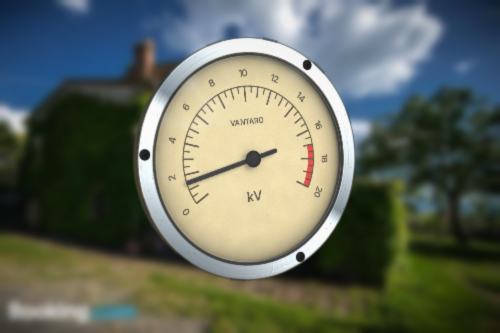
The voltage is 1.5 kV
